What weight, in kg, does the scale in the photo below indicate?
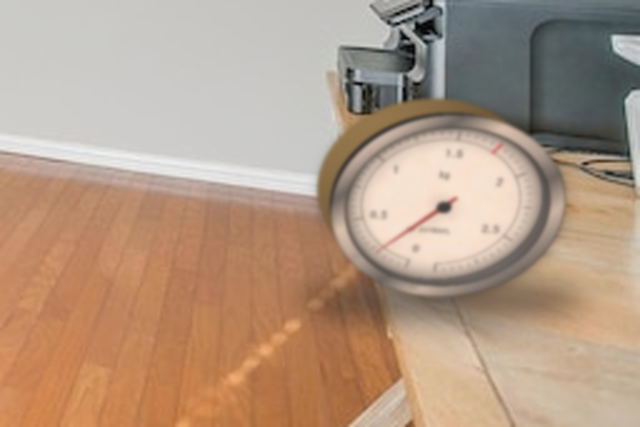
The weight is 0.25 kg
